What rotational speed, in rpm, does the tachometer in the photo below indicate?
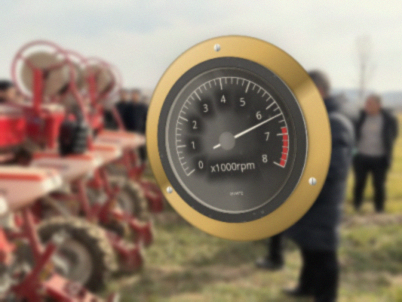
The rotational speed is 6400 rpm
